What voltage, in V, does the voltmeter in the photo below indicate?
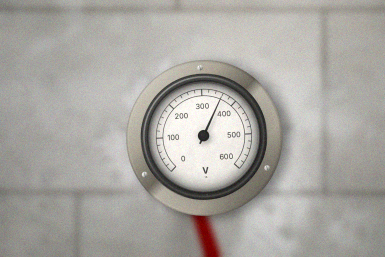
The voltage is 360 V
